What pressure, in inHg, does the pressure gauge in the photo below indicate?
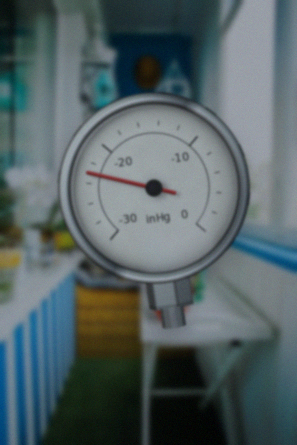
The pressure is -23 inHg
